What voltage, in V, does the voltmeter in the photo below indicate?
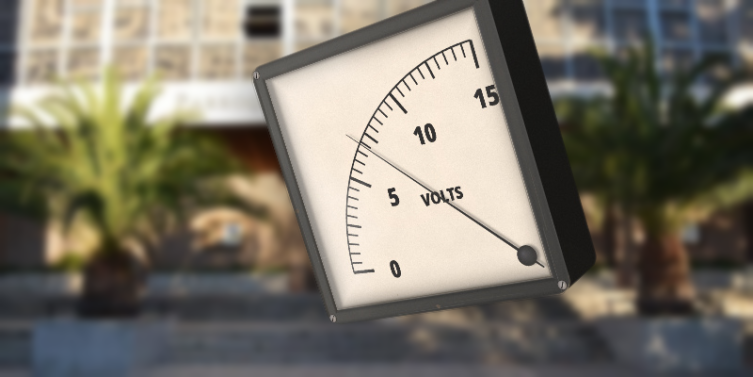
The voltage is 7 V
